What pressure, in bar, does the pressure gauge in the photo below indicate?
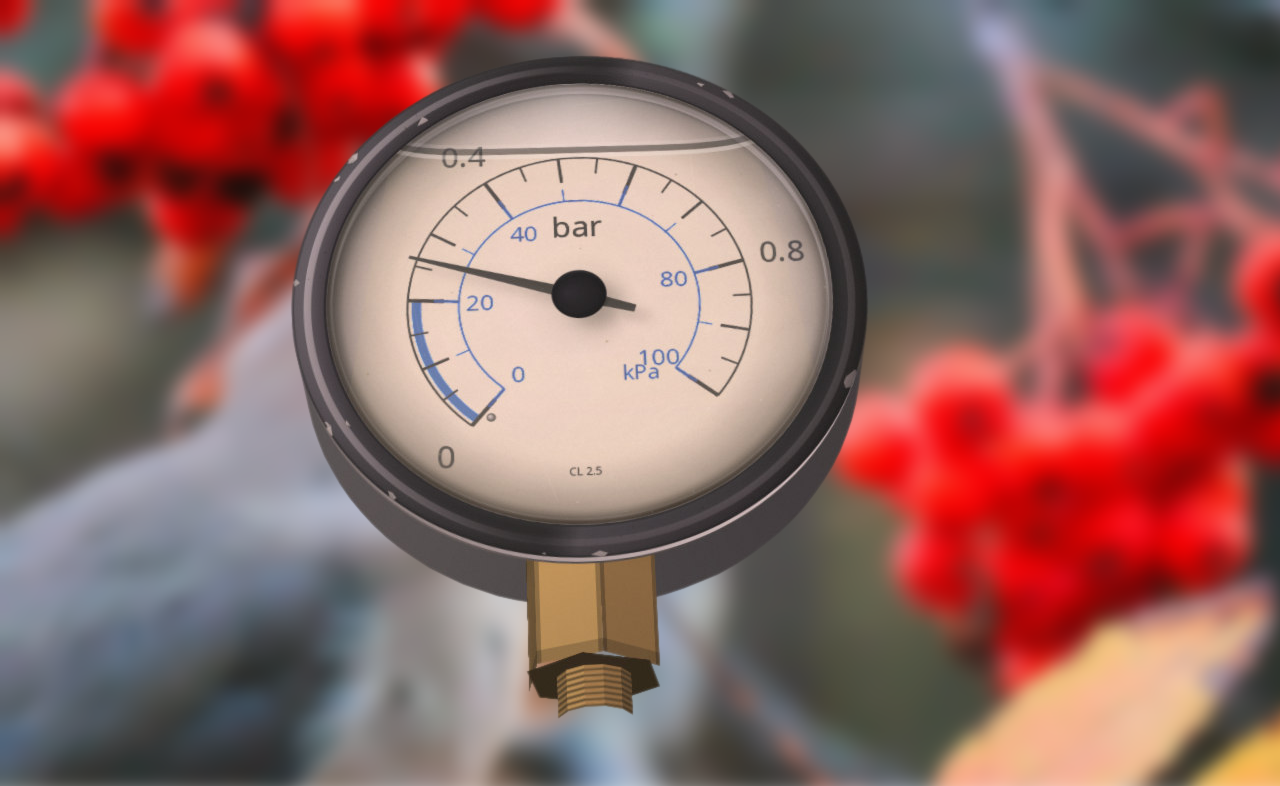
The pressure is 0.25 bar
